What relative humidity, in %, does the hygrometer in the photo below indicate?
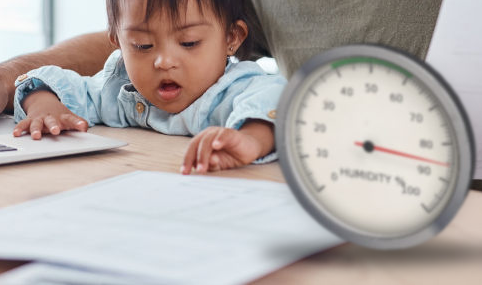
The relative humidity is 85 %
